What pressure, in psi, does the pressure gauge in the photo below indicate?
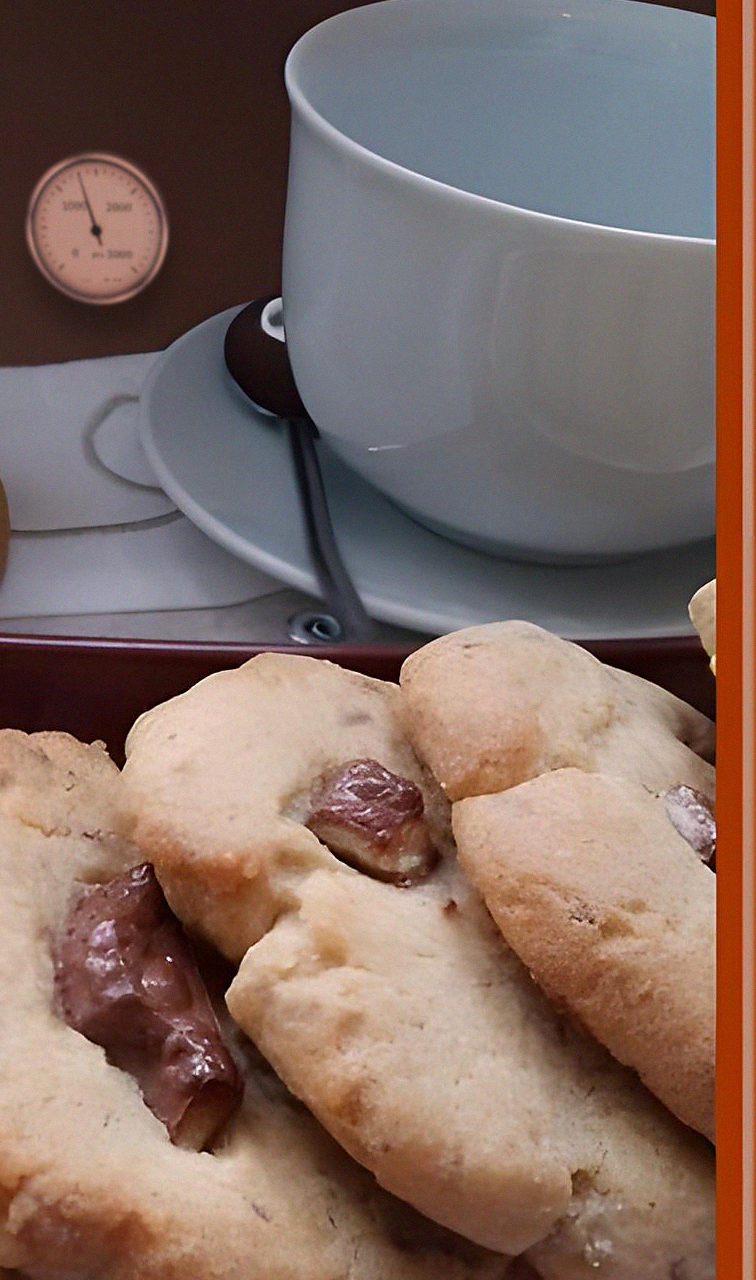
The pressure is 1300 psi
